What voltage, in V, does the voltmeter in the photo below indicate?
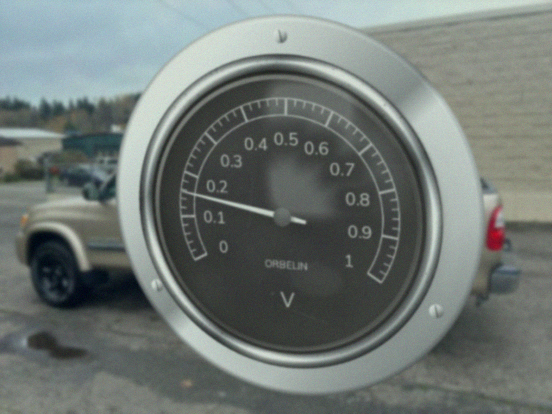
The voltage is 0.16 V
